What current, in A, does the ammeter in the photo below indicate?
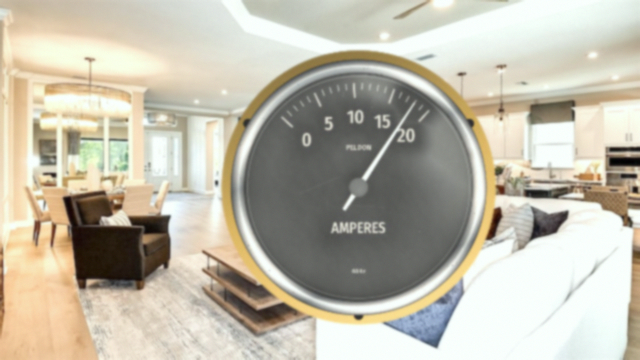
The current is 18 A
